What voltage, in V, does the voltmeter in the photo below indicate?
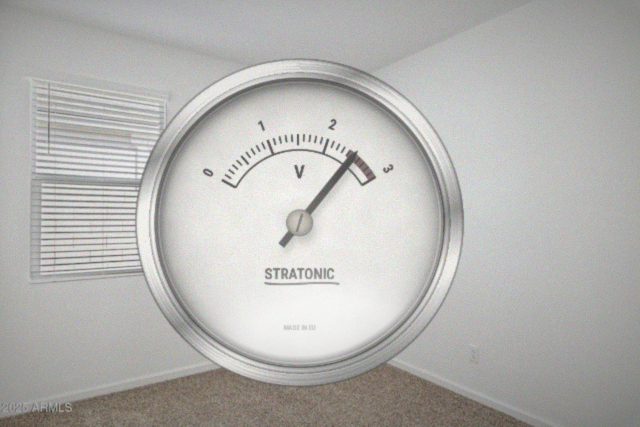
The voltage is 2.5 V
